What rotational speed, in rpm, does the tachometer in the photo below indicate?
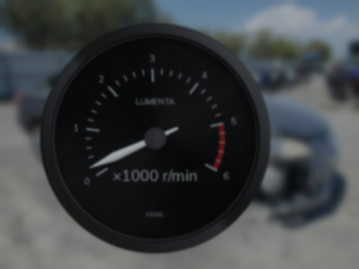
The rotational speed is 200 rpm
